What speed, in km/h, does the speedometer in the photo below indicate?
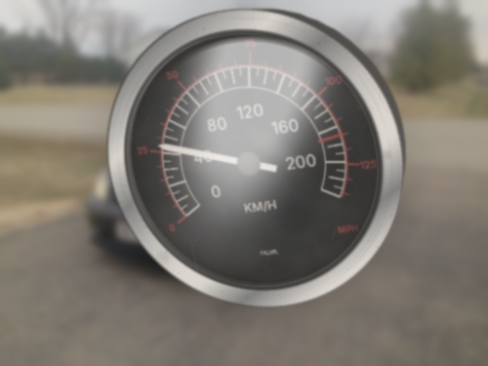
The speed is 45 km/h
